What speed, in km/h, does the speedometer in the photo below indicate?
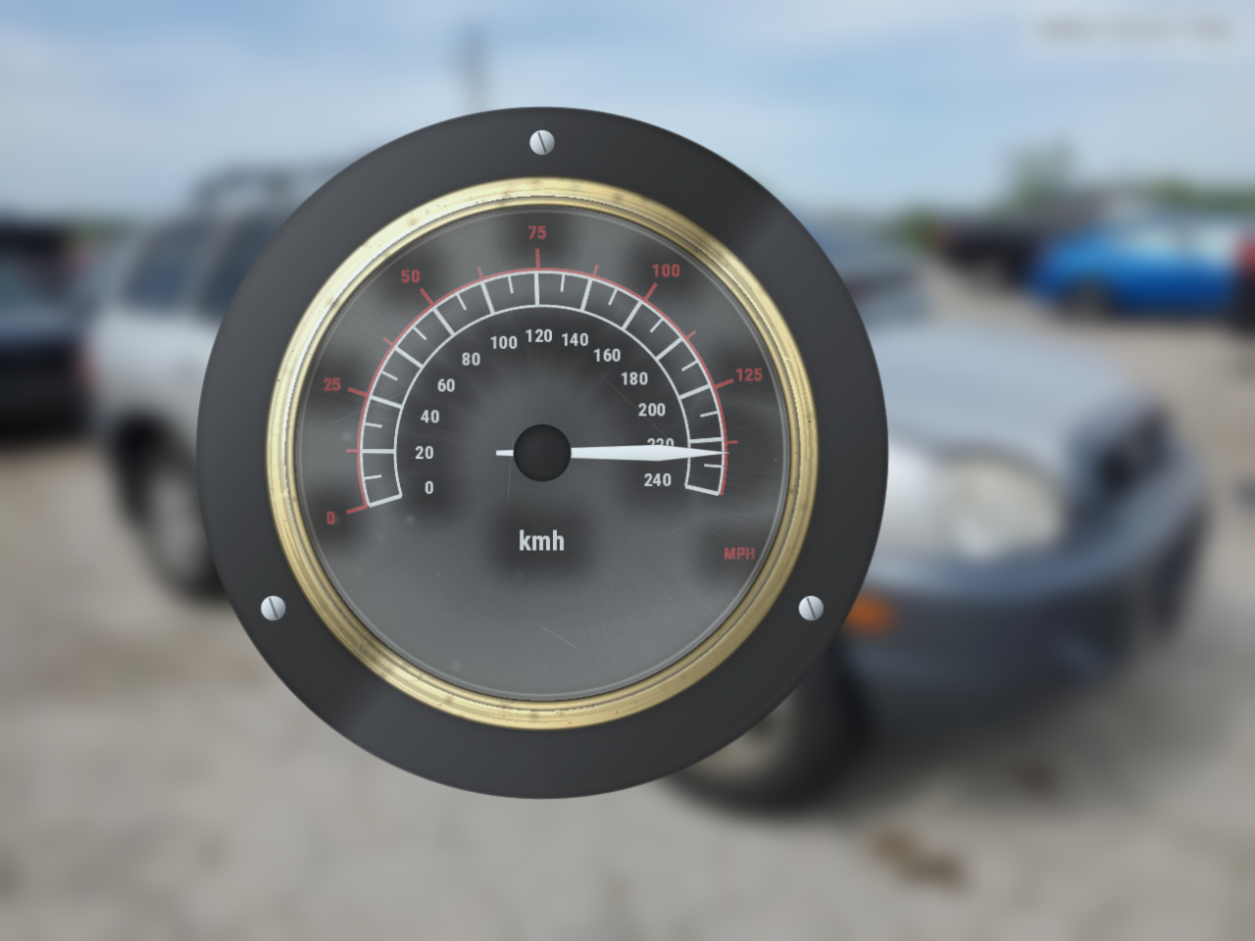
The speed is 225 km/h
